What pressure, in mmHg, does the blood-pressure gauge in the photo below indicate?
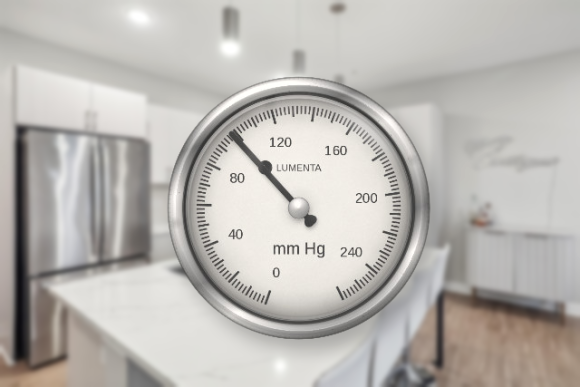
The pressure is 98 mmHg
